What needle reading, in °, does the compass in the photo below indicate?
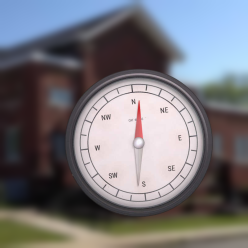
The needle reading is 7.5 °
